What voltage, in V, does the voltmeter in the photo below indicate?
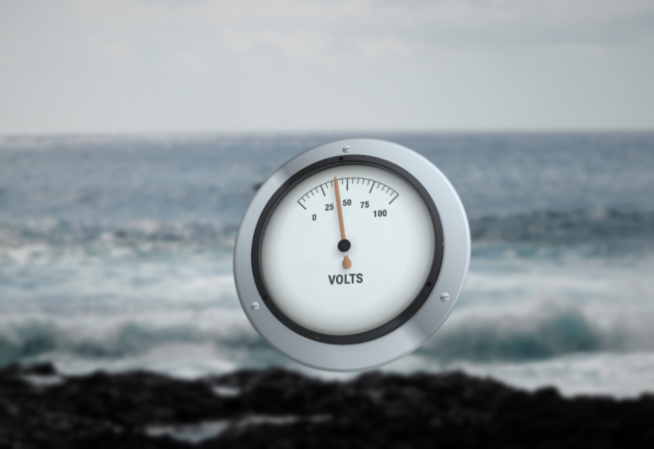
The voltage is 40 V
